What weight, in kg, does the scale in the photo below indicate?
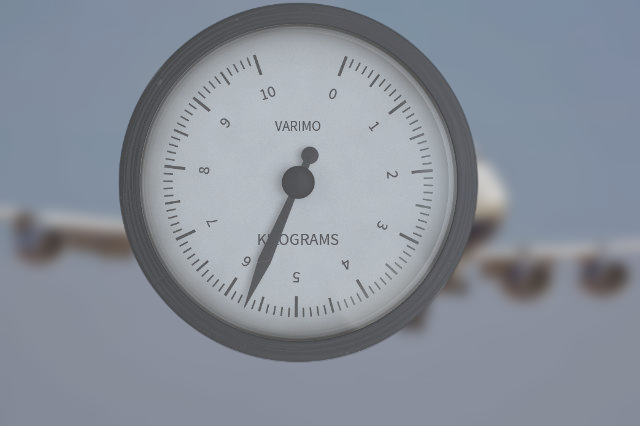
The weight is 5.7 kg
